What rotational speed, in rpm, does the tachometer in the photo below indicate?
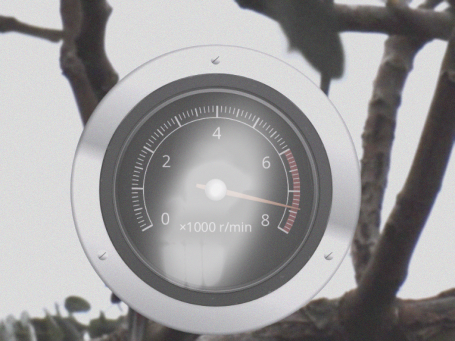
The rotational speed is 7400 rpm
